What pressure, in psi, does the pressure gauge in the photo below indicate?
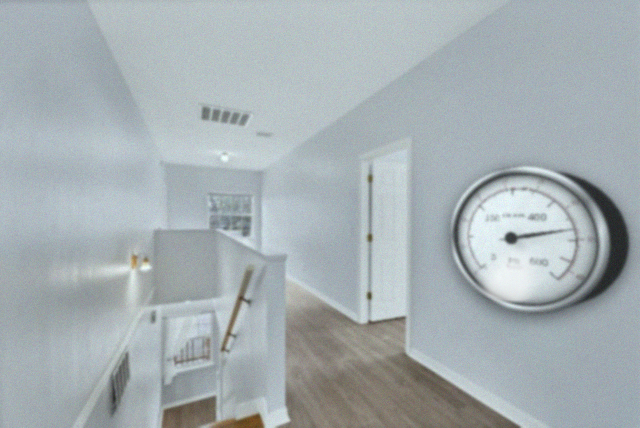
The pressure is 475 psi
